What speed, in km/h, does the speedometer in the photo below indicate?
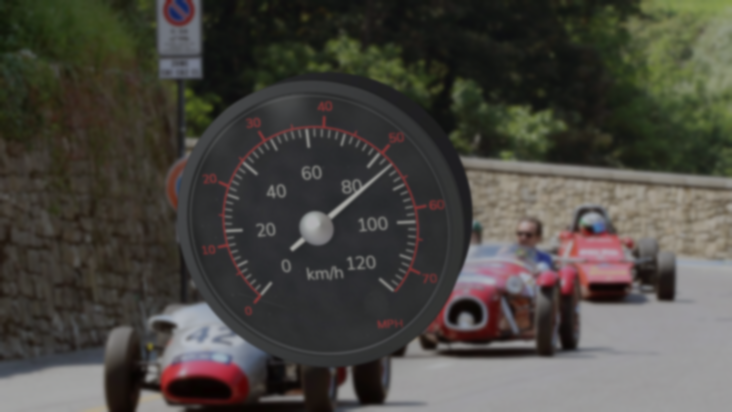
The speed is 84 km/h
